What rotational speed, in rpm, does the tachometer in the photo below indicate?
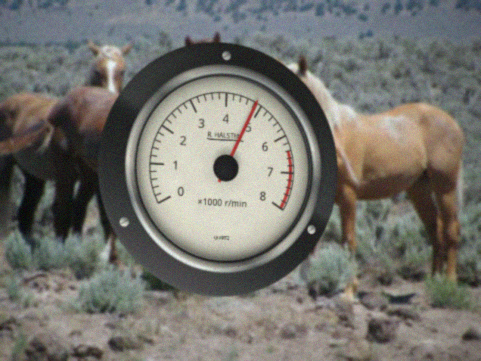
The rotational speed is 4800 rpm
